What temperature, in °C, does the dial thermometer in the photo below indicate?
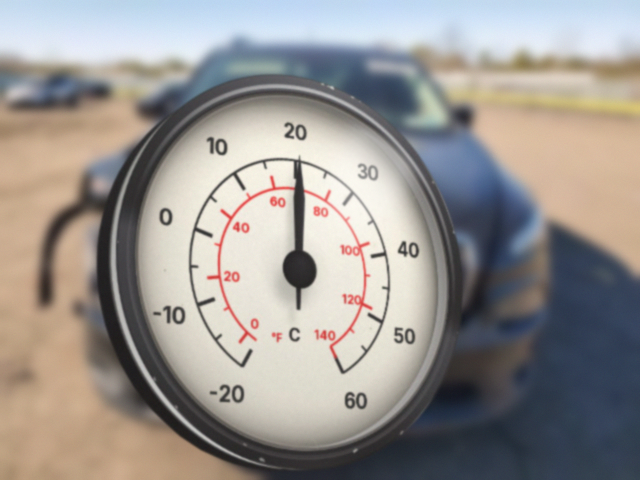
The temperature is 20 °C
